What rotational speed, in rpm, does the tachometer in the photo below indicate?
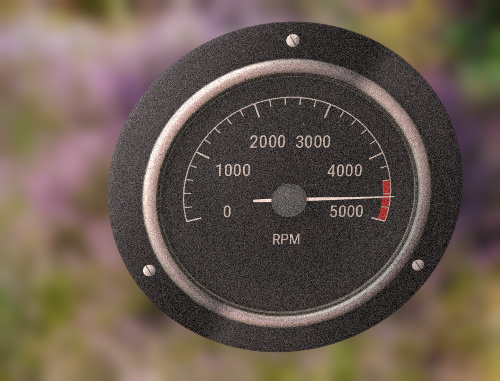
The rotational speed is 4600 rpm
